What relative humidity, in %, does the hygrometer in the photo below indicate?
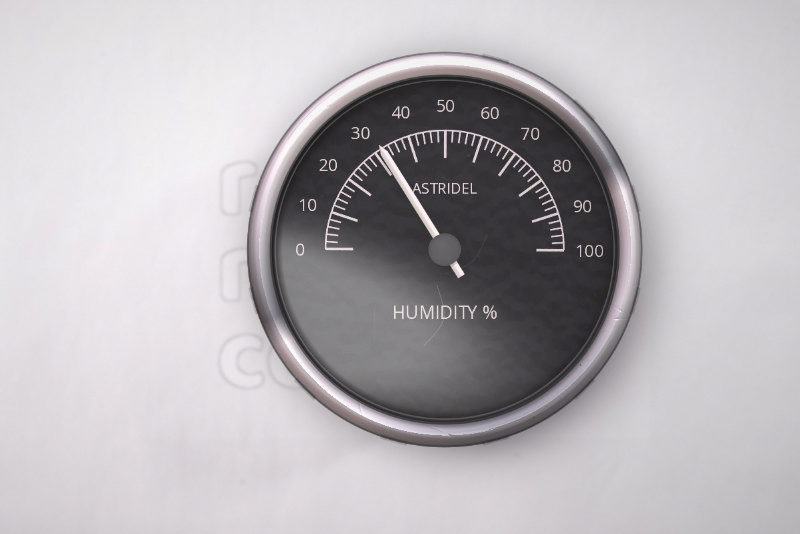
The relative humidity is 32 %
